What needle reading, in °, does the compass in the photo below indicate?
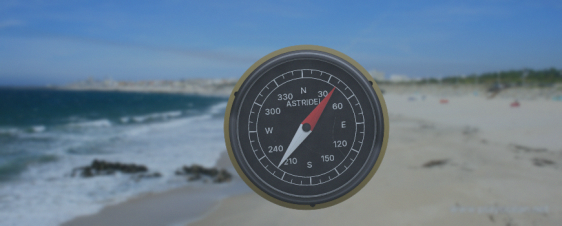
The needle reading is 40 °
